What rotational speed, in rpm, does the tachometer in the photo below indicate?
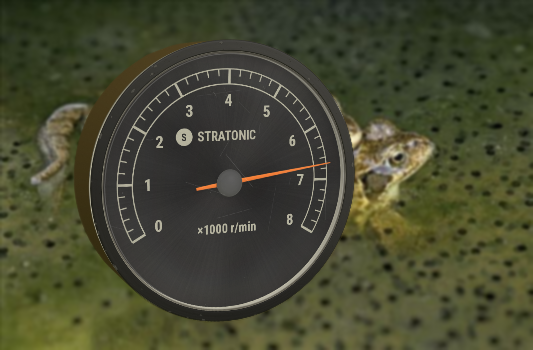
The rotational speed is 6700 rpm
